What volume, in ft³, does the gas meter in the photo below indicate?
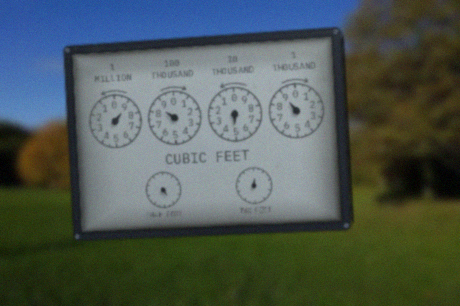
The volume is 884900 ft³
